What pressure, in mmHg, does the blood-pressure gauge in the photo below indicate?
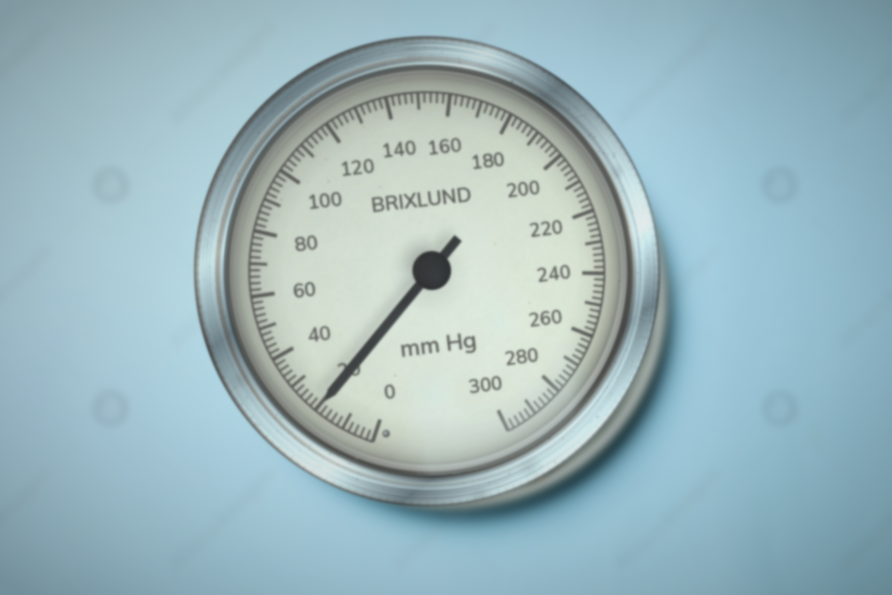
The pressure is 20 mmHg
